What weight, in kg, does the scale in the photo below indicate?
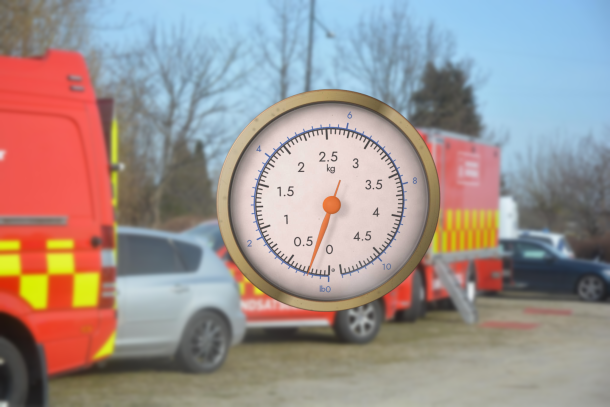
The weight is 0.25 kg
